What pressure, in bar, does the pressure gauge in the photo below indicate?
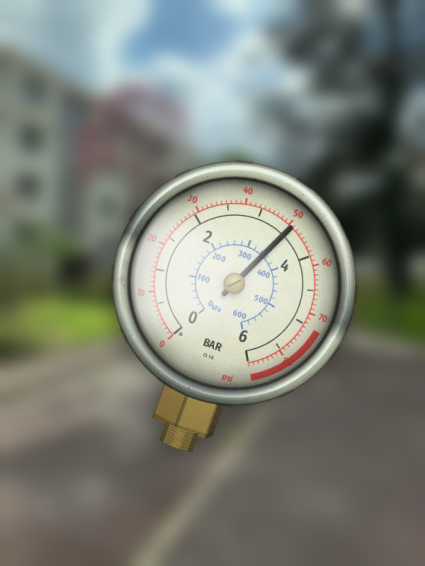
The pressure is 3.5 bar
